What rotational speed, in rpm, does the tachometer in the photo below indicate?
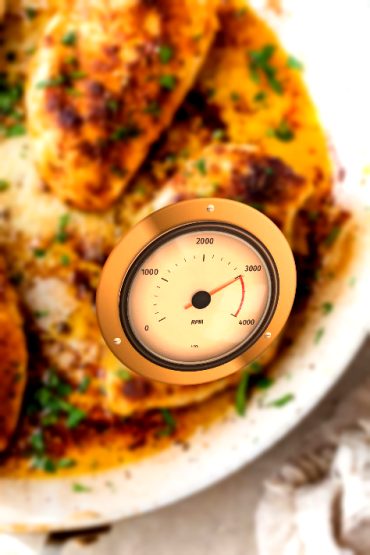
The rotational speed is 3000 rpm
